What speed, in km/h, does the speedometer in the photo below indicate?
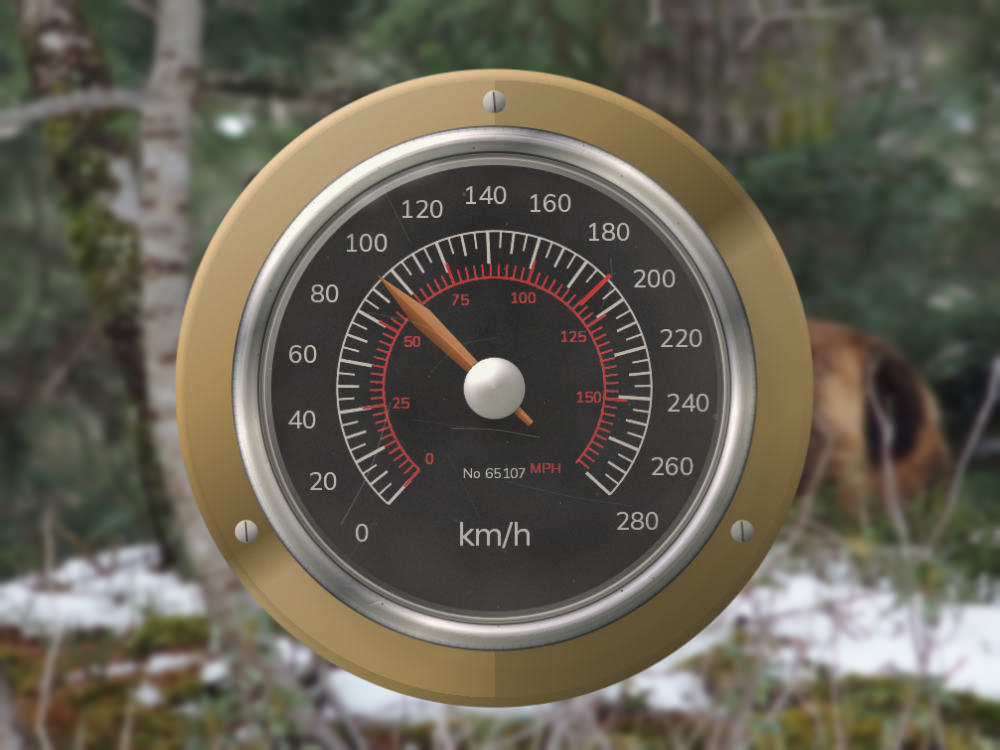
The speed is 95 km/h
